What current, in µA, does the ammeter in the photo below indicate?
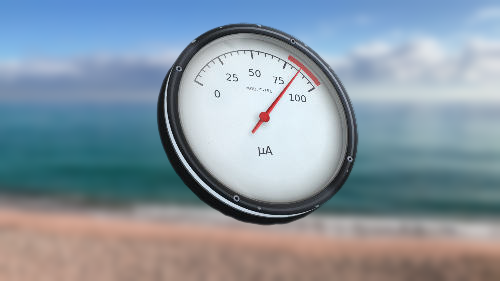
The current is 85 µA
